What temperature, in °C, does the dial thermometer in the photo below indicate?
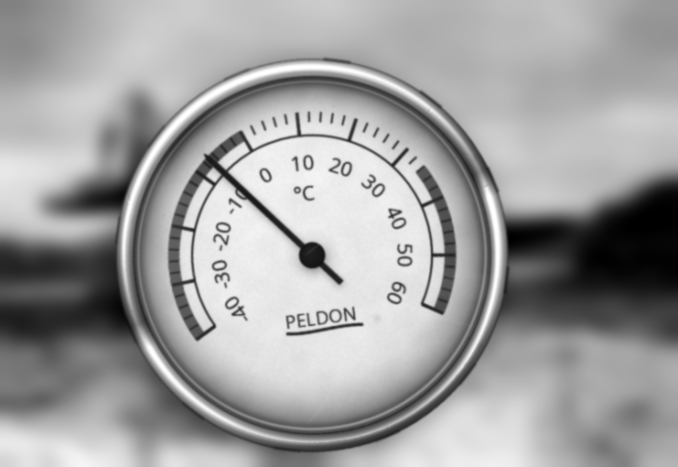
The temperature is -7 °C
